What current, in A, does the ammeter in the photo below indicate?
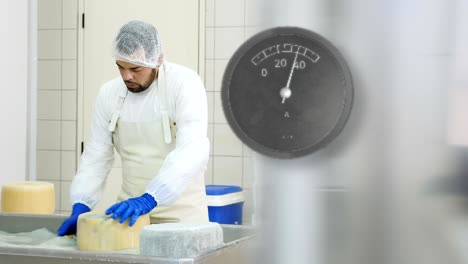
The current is 35 A
